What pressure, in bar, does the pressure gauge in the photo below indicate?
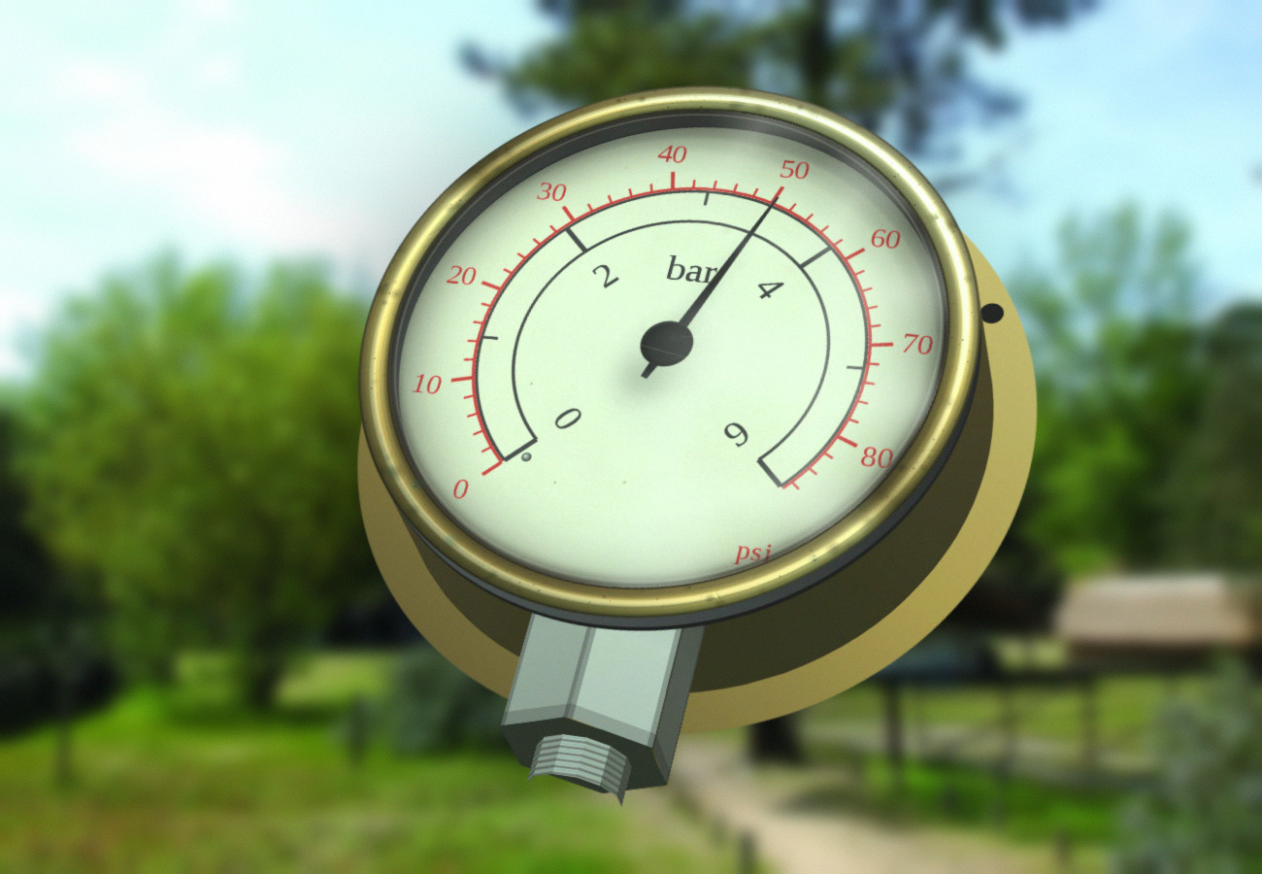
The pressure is 3.5 bar
